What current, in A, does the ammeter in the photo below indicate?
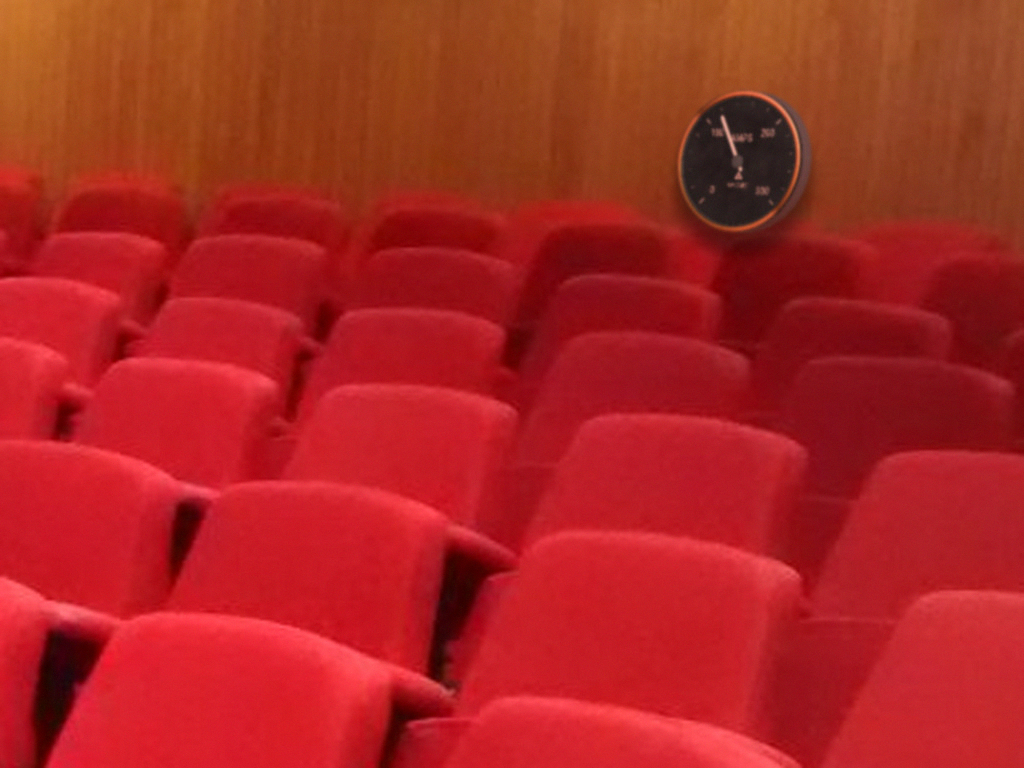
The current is 120 A
